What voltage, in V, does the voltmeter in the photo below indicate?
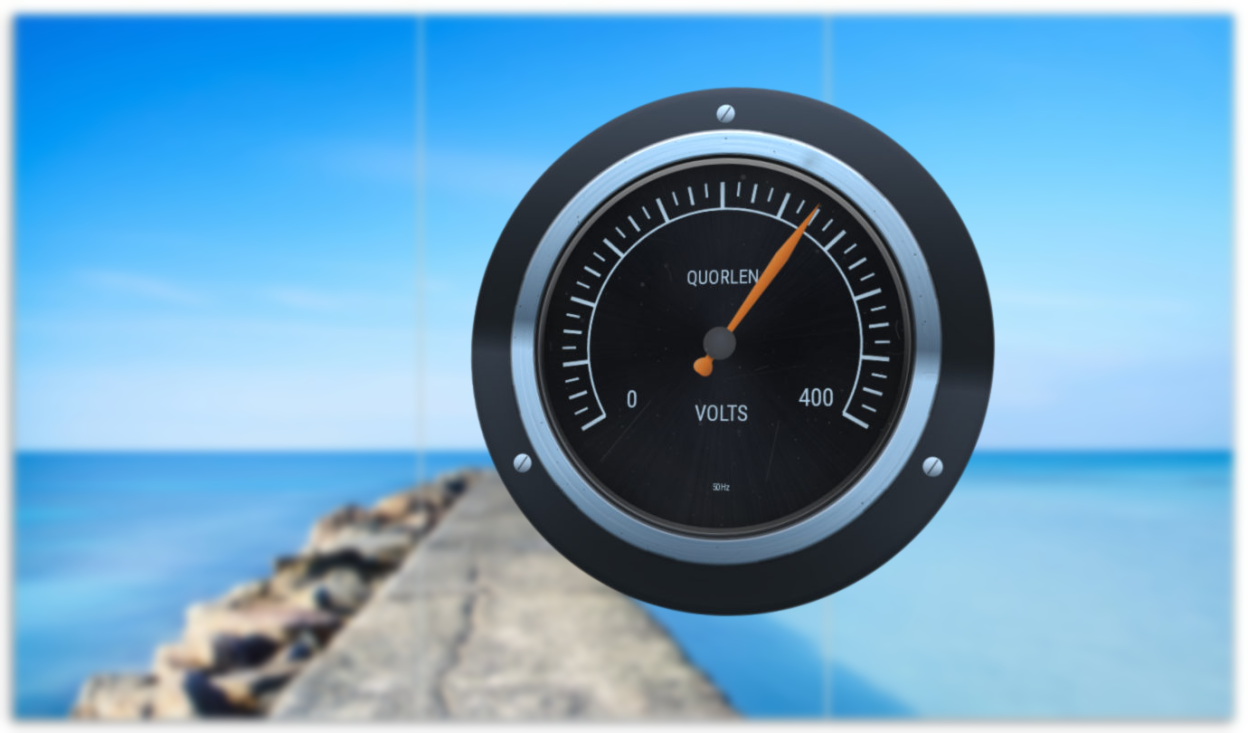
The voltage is 260 V
